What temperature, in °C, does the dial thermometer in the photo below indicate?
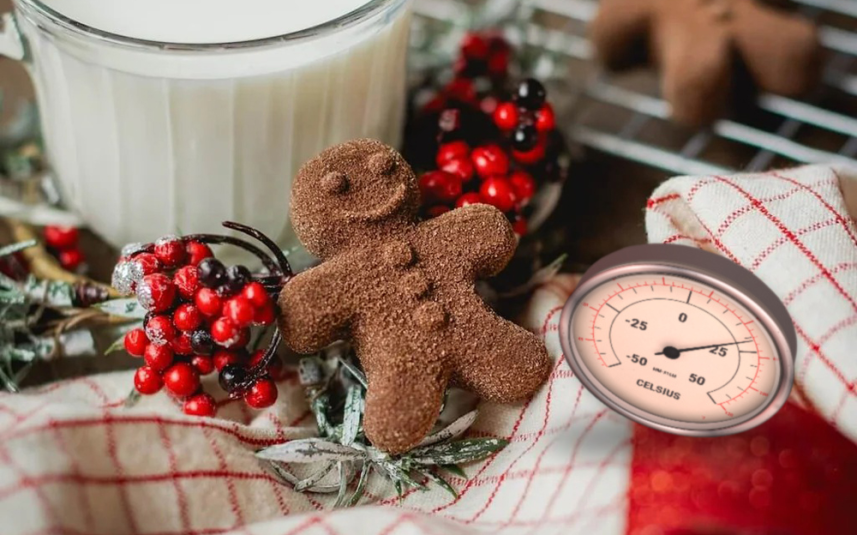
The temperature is 20 °C
